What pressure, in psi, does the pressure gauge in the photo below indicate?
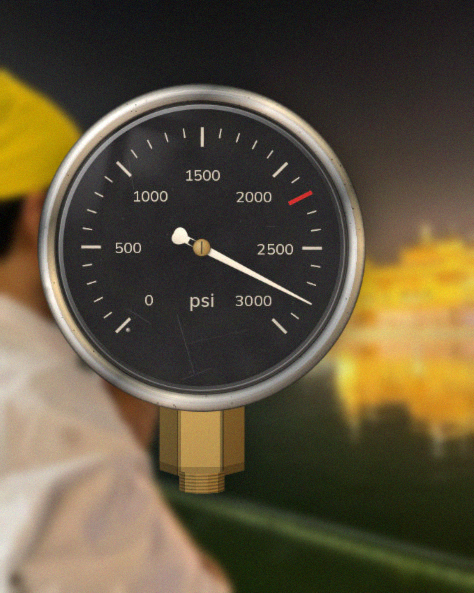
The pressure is 2800 psi
